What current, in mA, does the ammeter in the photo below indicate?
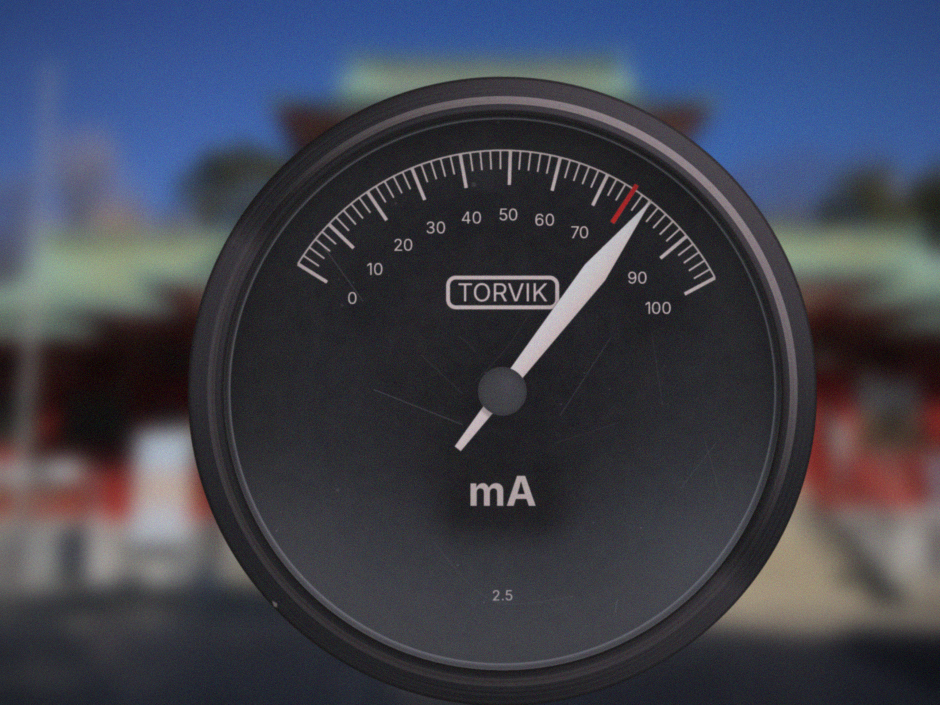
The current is 80 mA
